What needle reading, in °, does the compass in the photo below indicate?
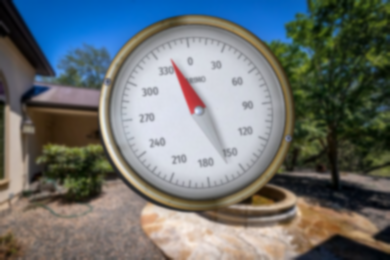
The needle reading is 340 °
